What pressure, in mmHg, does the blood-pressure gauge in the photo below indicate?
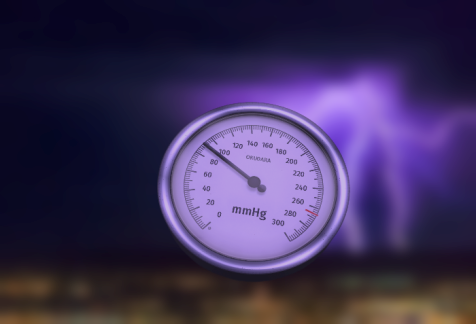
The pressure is 90 mmHg
